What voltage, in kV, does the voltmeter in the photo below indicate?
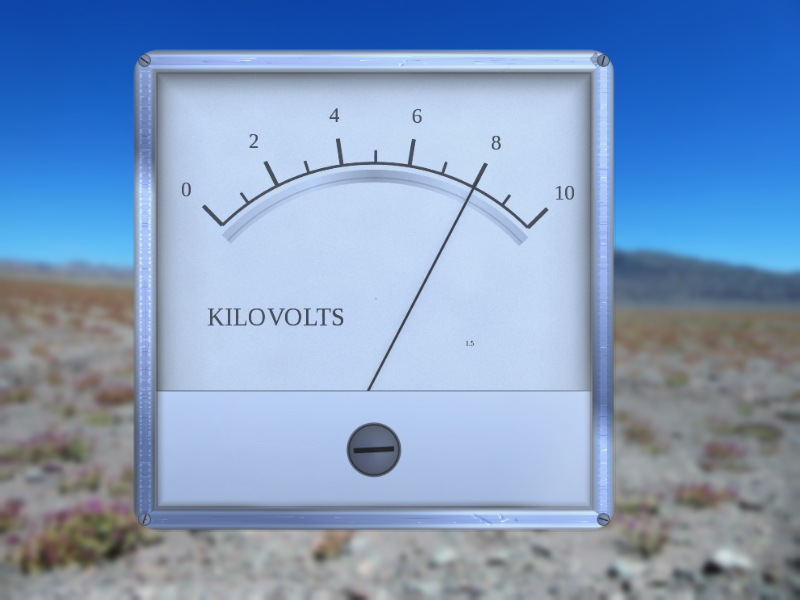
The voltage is 8 kV
